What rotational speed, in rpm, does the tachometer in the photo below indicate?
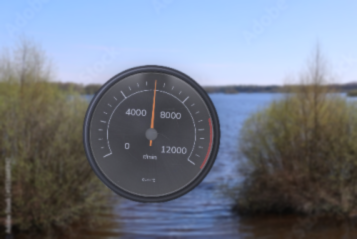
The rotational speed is 6000 rpm
